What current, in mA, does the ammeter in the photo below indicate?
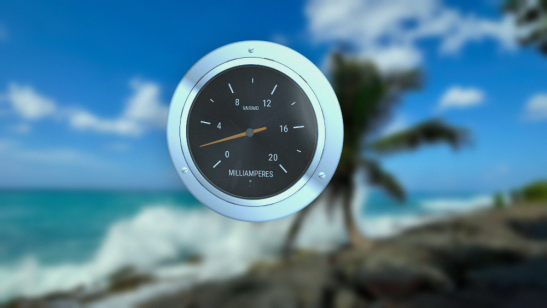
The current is 2 mA
